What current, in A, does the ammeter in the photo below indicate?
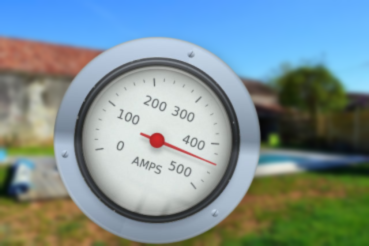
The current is 440 A
